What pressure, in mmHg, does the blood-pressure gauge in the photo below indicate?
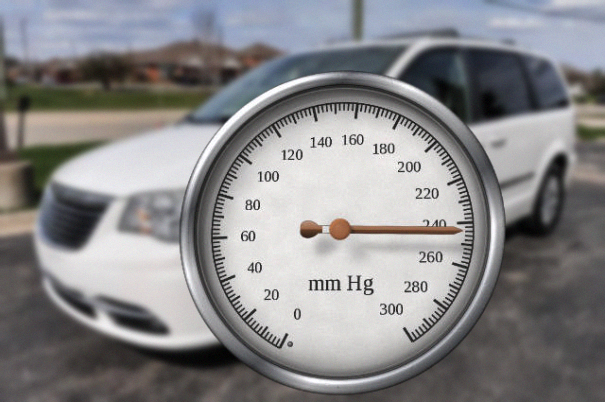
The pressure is 244 mmHg
